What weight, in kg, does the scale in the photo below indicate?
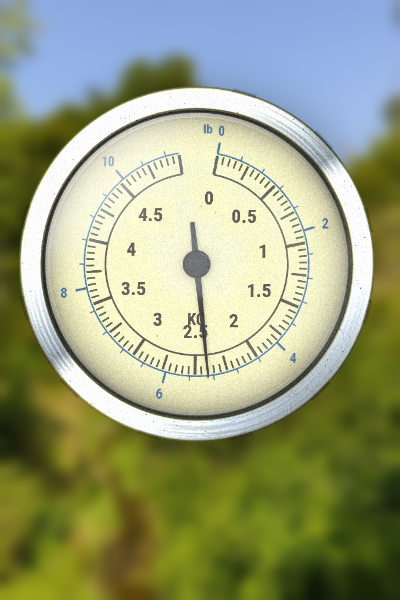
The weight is 2.4 kg
